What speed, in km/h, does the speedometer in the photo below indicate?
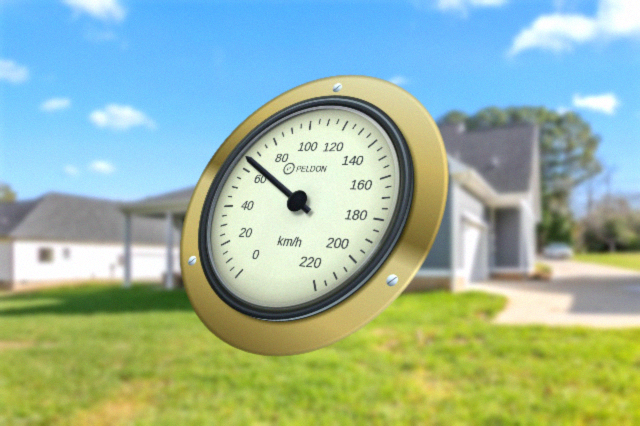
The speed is 65 km/h
